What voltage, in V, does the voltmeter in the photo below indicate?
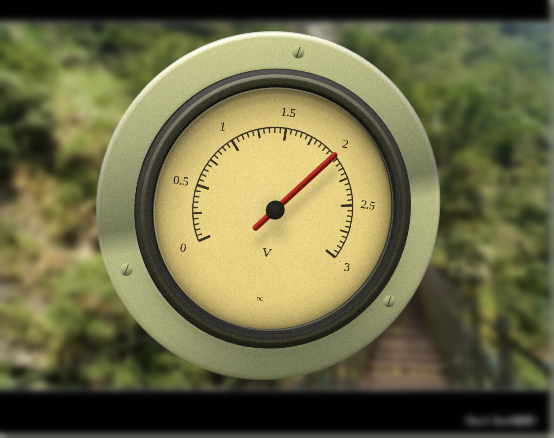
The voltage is 2 V
